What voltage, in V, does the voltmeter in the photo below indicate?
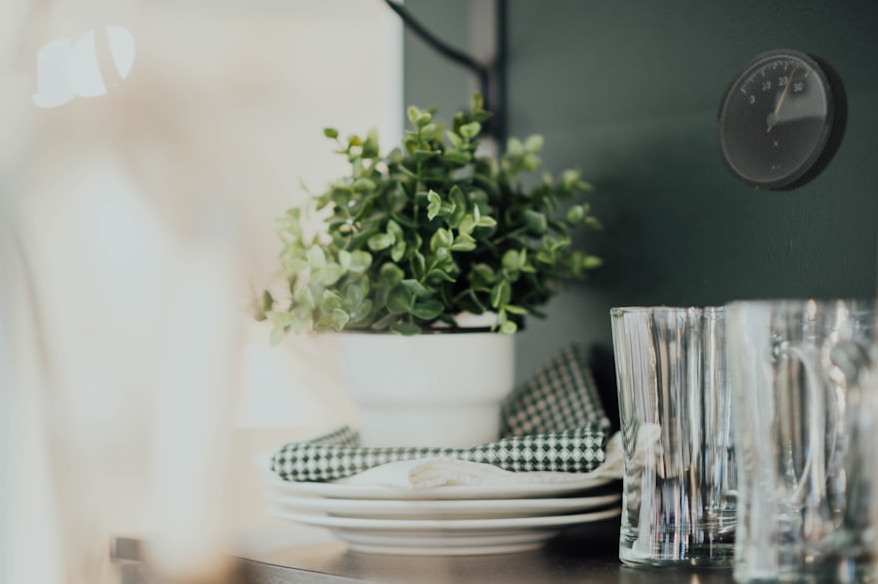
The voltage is 25 V
